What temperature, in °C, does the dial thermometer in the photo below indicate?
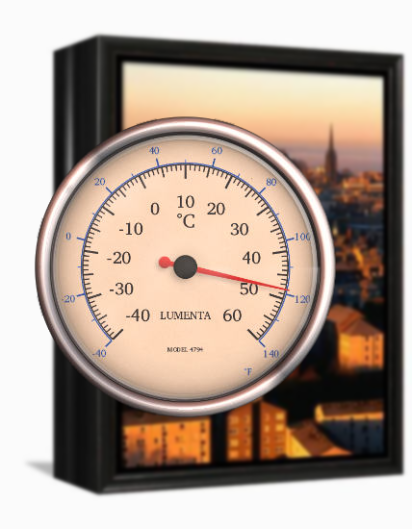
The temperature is 48 °C
